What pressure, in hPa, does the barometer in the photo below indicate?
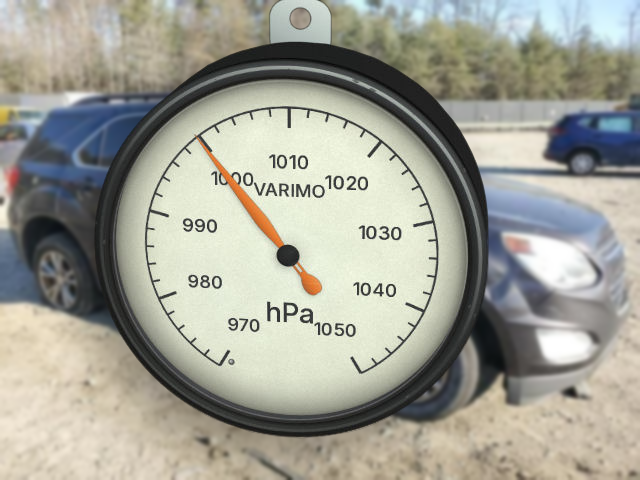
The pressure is 1000 hPa
